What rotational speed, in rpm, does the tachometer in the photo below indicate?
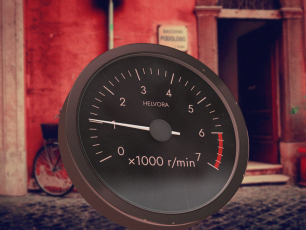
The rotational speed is 1000 rpm
